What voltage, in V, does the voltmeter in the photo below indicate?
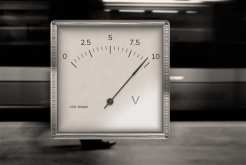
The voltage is 9.5 V
